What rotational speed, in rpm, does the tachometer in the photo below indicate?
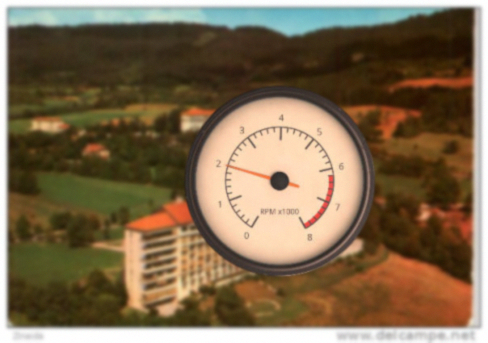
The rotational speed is 2000 rpm
